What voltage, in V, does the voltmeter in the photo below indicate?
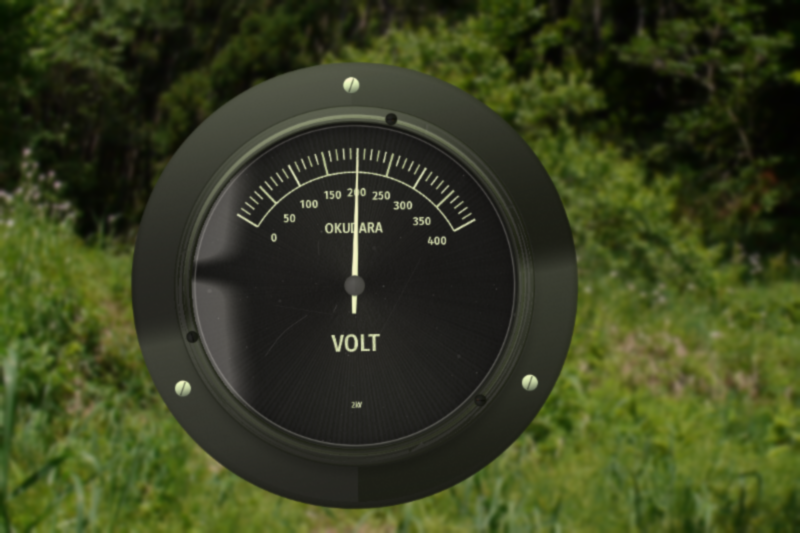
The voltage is 200 V
